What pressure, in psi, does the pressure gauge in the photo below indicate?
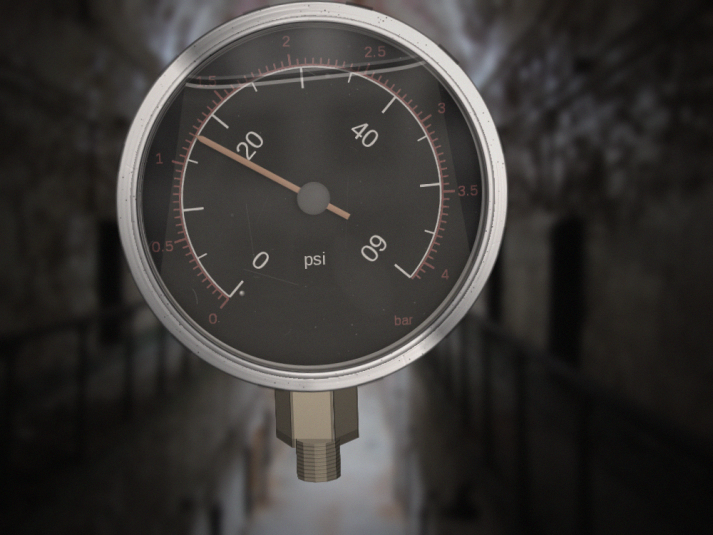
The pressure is 17.5 psi
